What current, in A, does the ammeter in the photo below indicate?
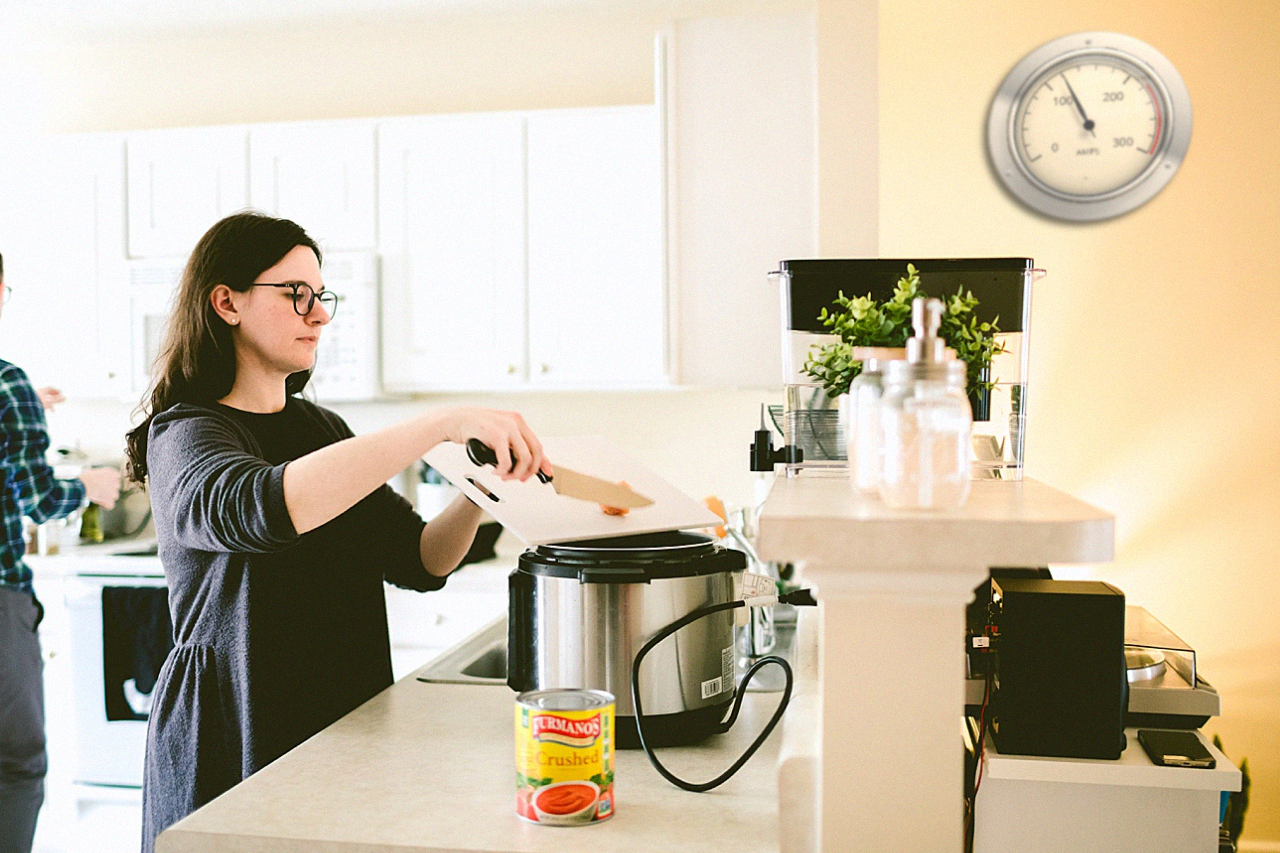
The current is 120 A
